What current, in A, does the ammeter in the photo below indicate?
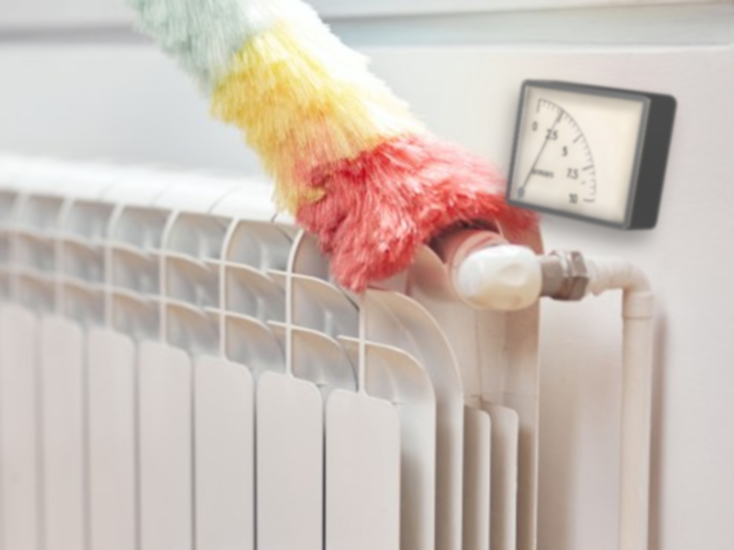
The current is 2.5 A
